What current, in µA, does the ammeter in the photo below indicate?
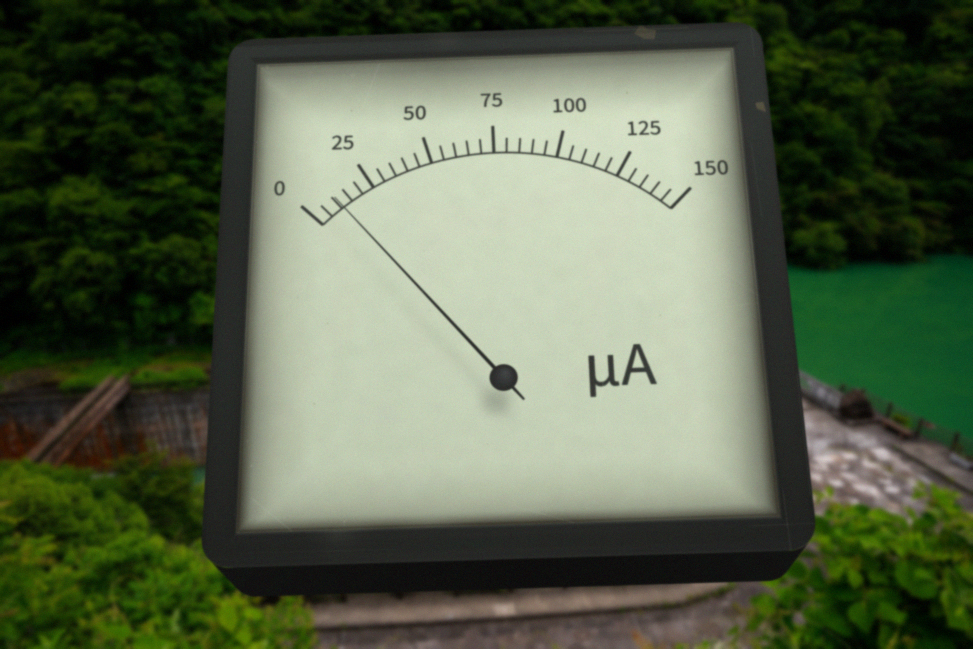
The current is 10 µA
